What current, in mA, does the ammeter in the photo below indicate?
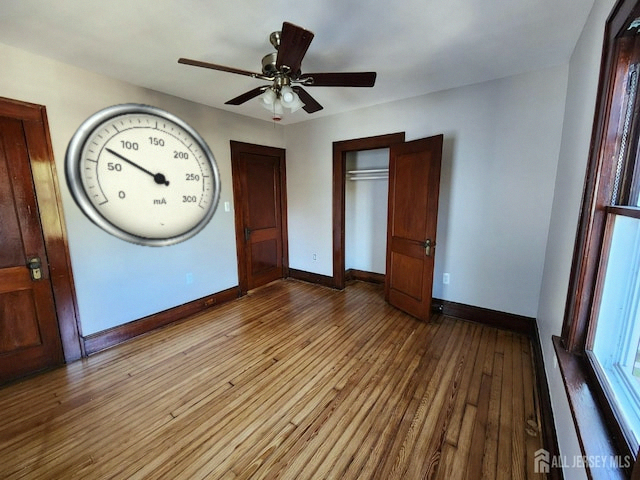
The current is 70 mA
